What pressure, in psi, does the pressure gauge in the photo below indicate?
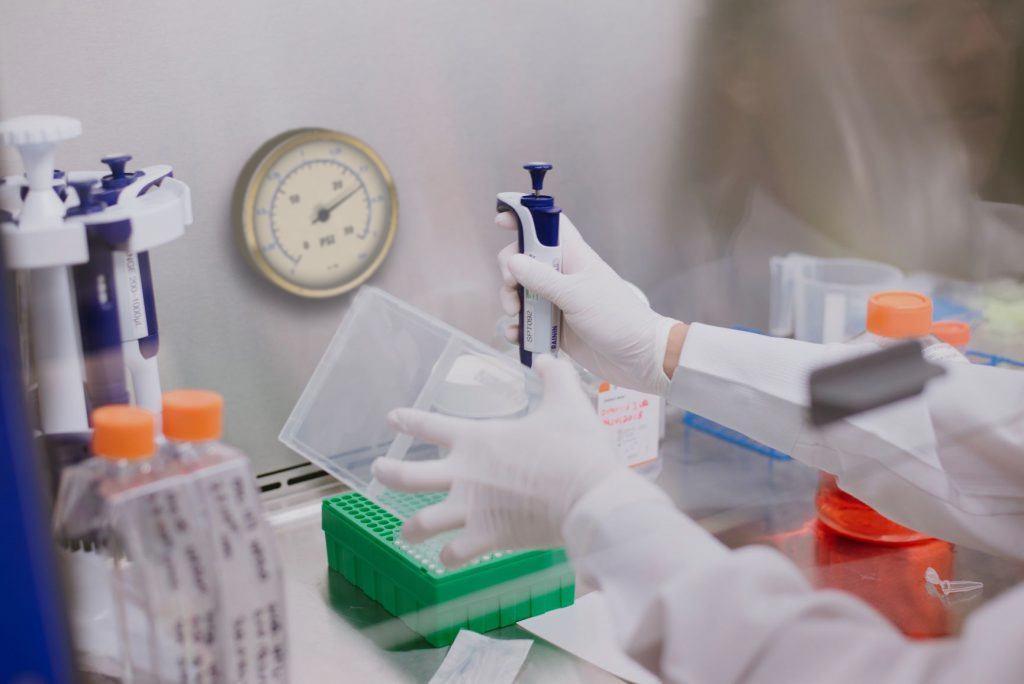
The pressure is 23 psi
